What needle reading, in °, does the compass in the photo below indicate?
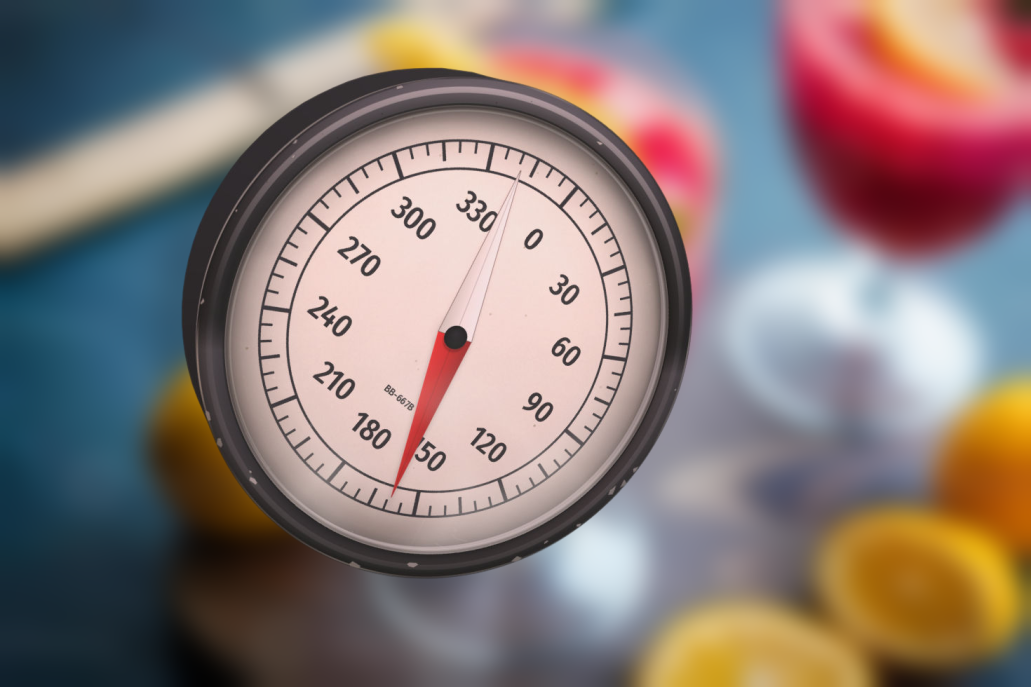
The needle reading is 160 °
